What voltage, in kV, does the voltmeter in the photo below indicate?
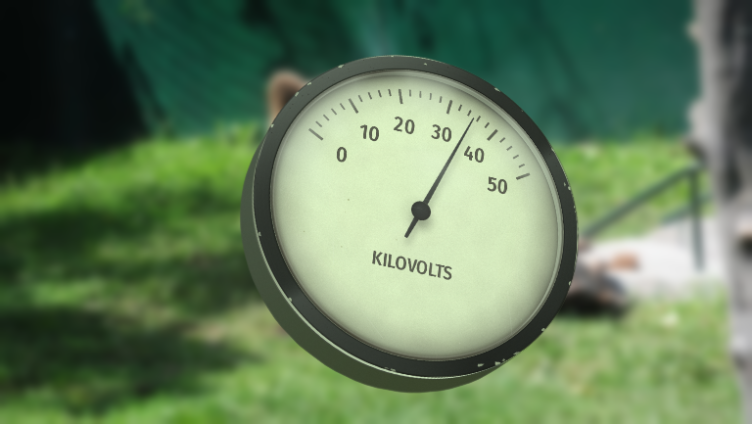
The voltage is 35 kV
